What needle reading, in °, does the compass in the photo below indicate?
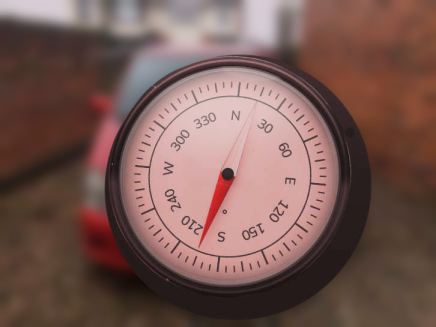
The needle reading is 195 °
